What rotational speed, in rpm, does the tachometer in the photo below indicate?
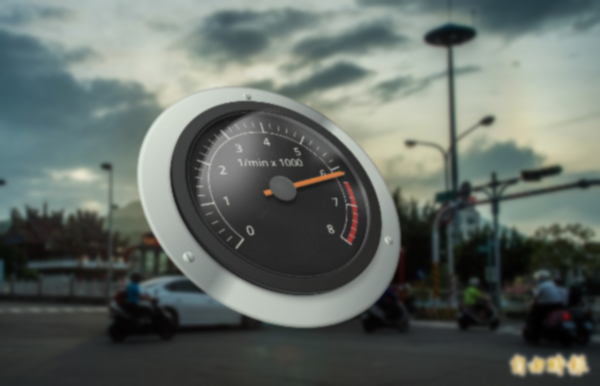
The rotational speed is 6200 rpm
